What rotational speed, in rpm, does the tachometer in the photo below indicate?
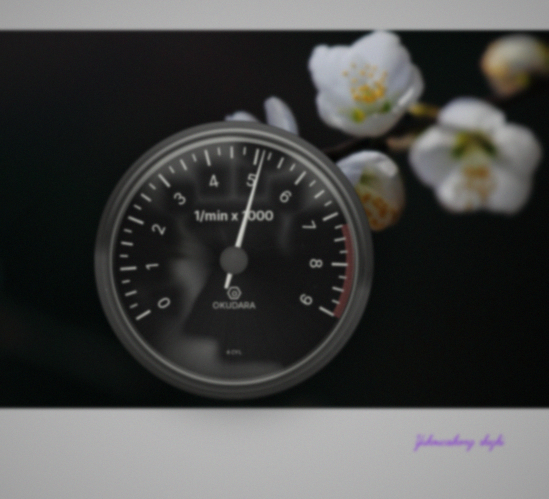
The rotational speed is 5125 rpm
